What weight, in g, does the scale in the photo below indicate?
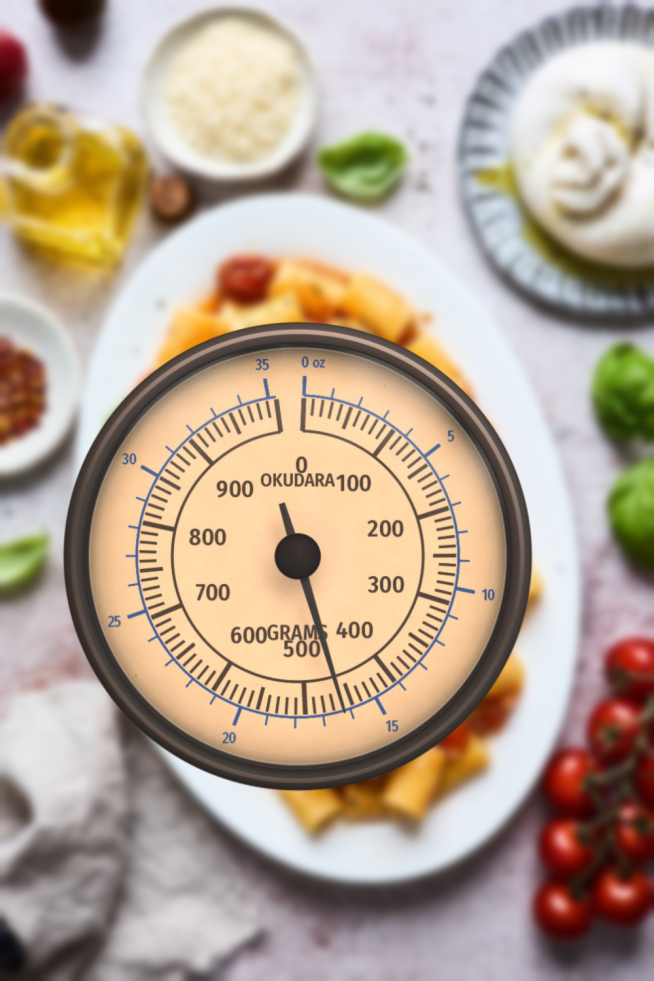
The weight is 460 g
